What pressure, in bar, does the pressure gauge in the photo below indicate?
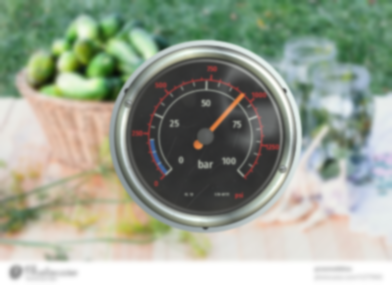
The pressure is 65 bar
